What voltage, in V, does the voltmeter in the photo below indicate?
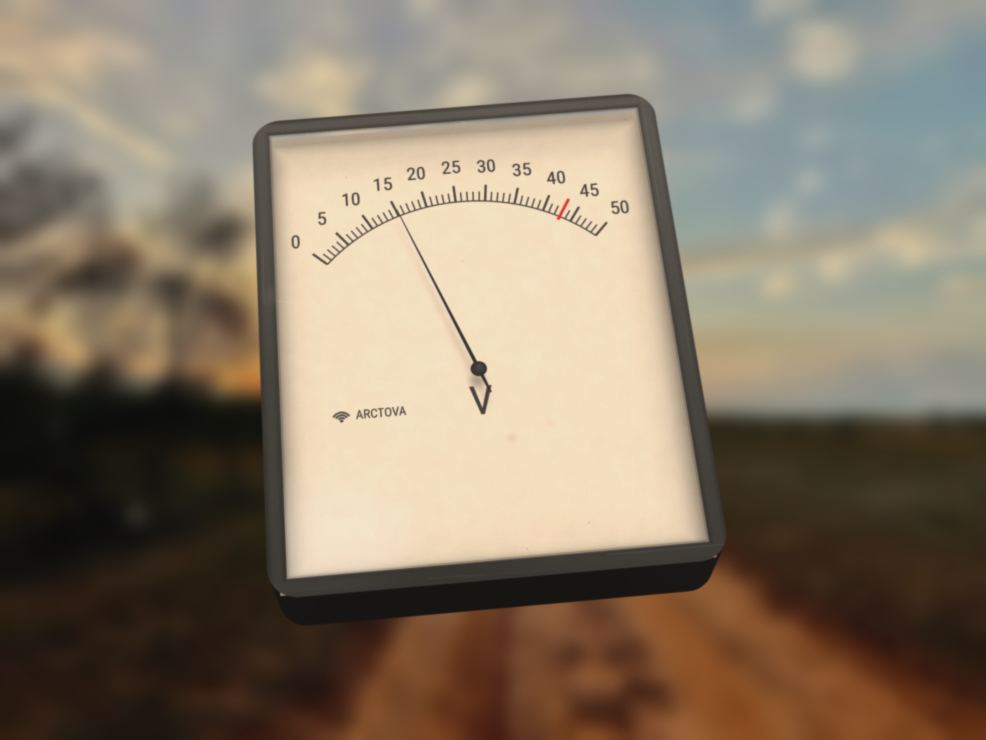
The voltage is 15 V
